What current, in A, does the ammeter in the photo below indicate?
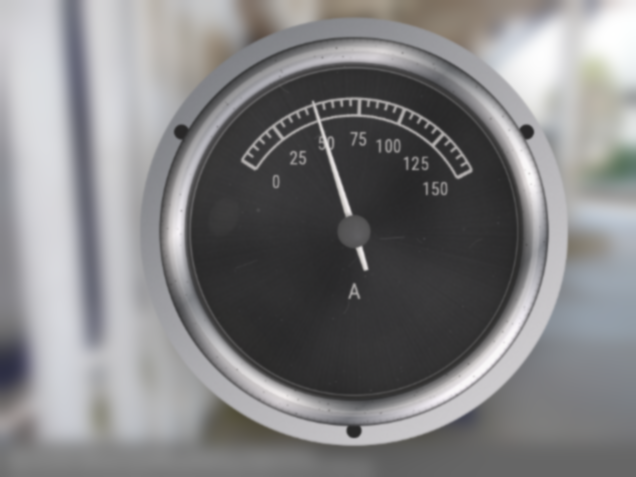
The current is 50 A
